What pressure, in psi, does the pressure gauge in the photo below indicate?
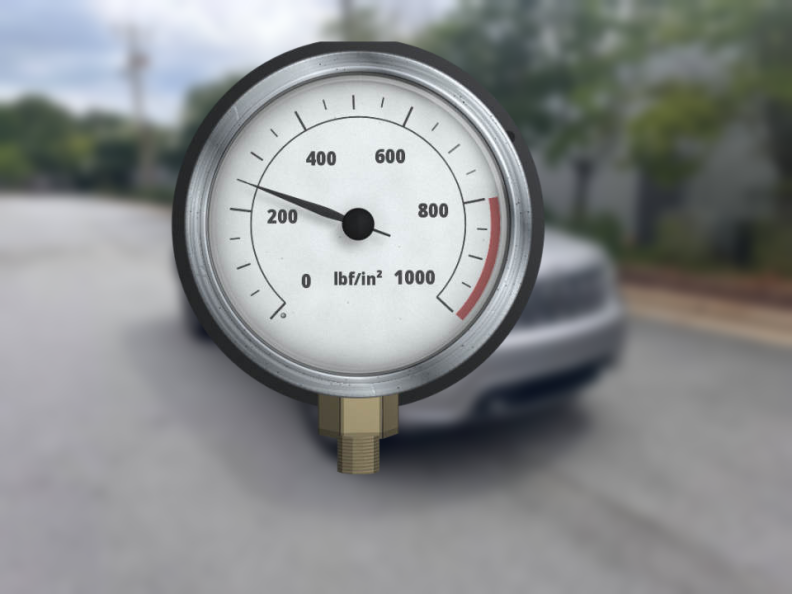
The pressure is 250 psi
